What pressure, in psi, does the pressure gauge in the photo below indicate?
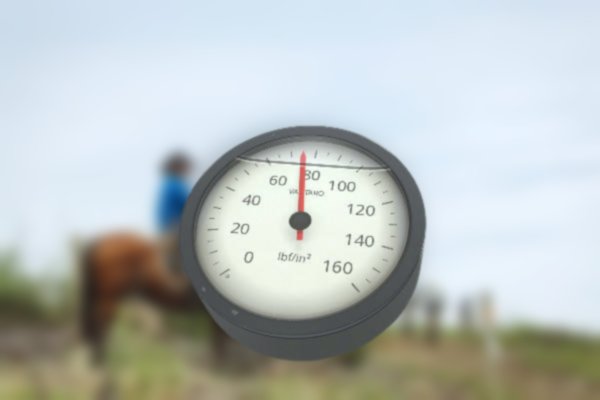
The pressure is 75 psi
